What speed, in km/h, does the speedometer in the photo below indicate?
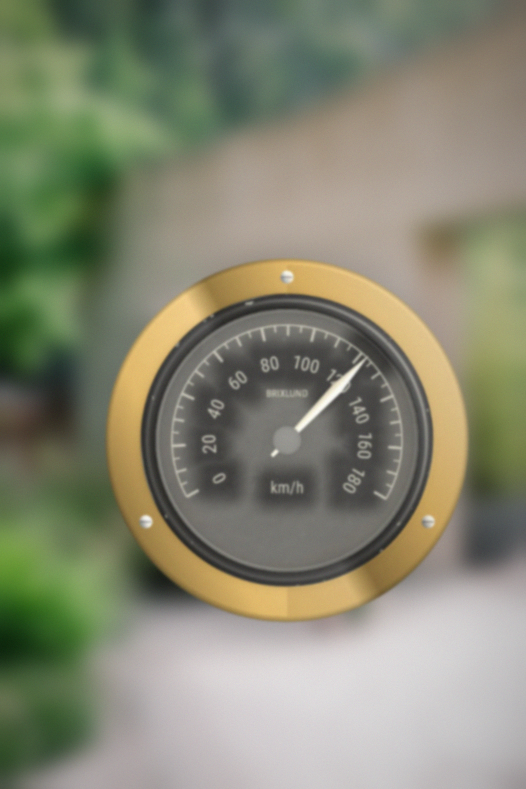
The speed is 122.5 km/h
